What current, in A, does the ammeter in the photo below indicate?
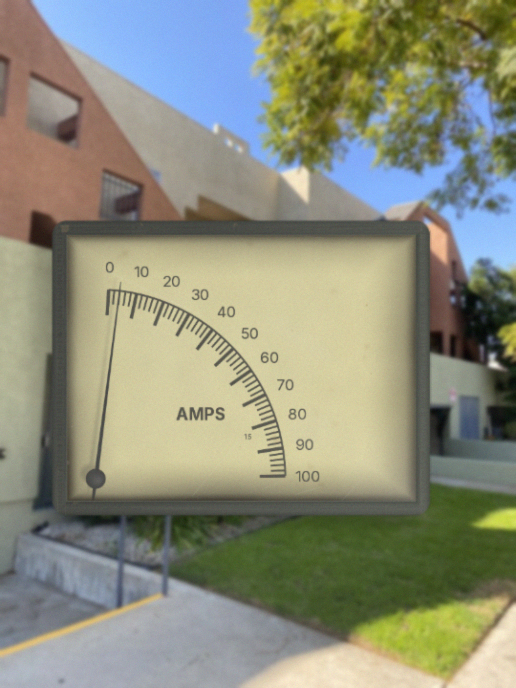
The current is 4 A
